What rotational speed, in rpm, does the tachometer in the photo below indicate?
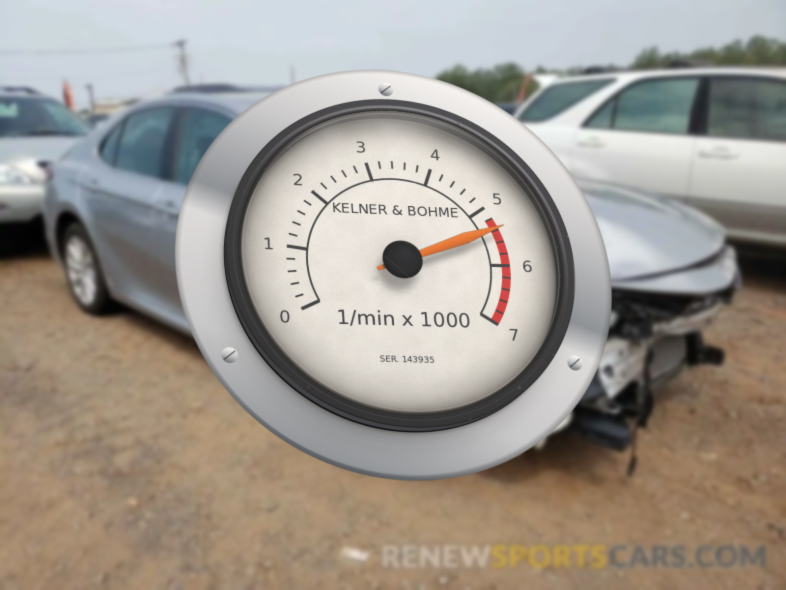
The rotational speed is 5400 rpm
